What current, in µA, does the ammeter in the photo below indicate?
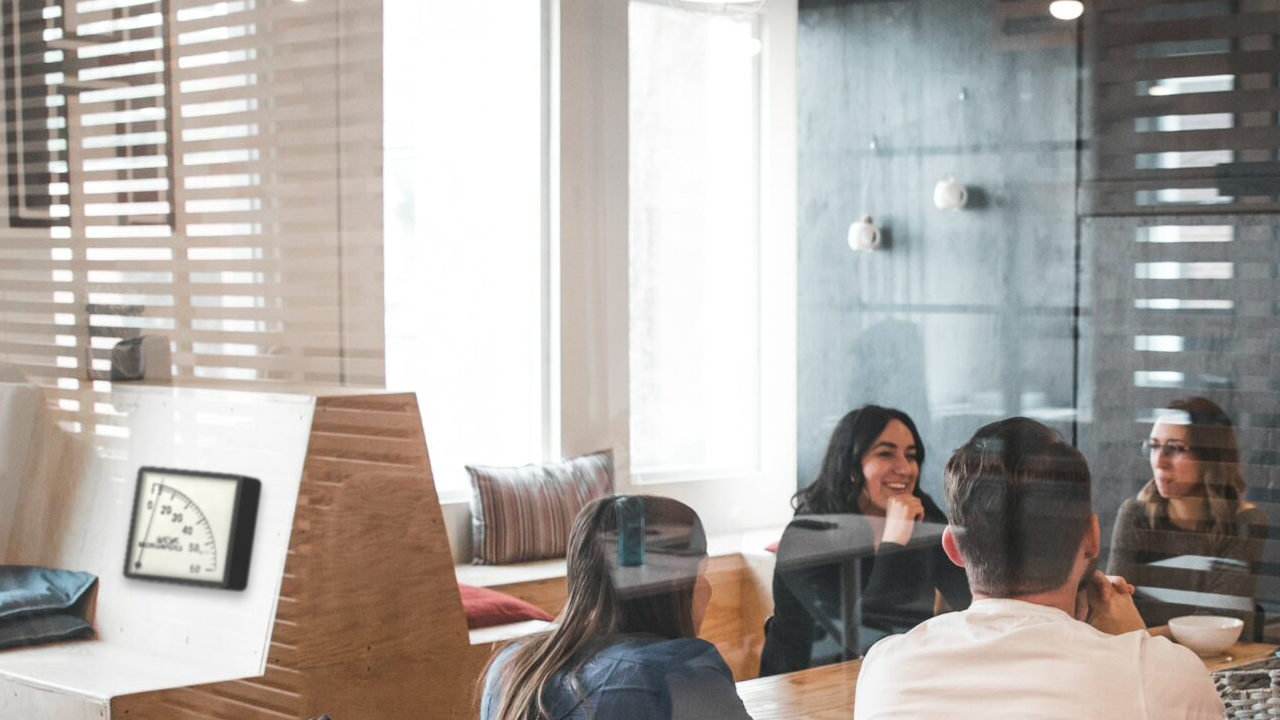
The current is 10 µA
